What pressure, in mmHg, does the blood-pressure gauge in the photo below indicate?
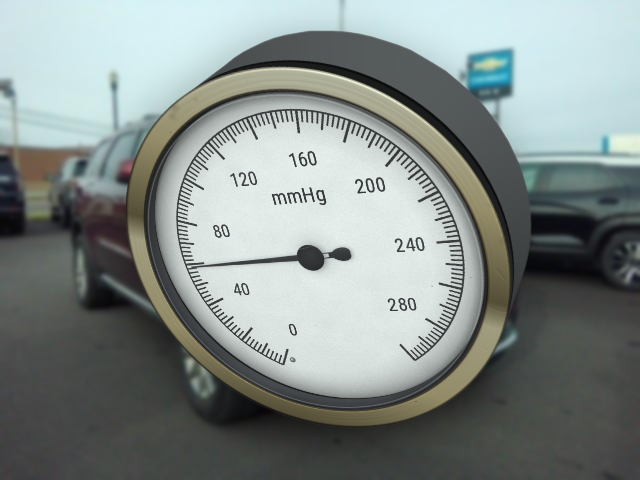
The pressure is 60 mmHg
